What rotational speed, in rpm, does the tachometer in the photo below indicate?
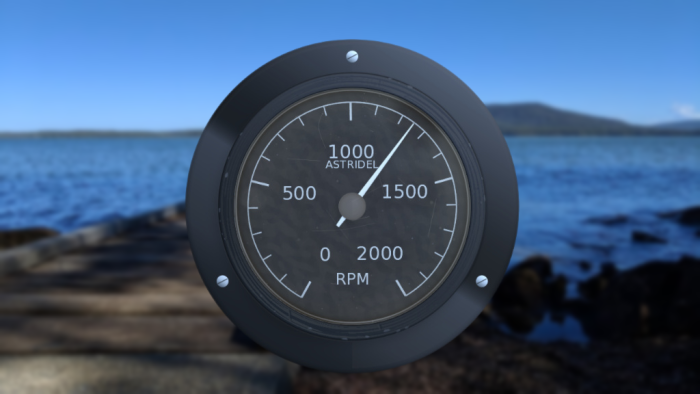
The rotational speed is 1250 rpm
